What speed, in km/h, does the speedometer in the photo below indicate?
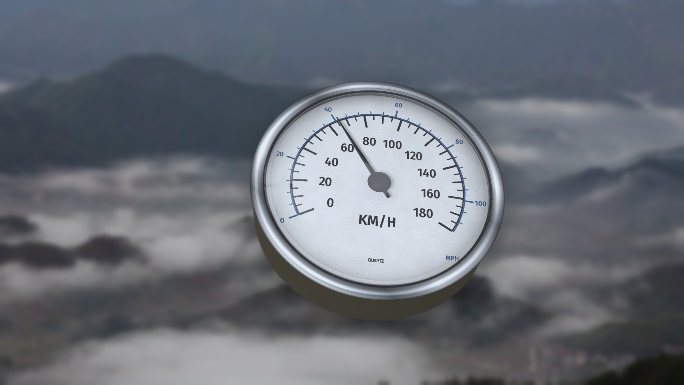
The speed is 65 km/h
